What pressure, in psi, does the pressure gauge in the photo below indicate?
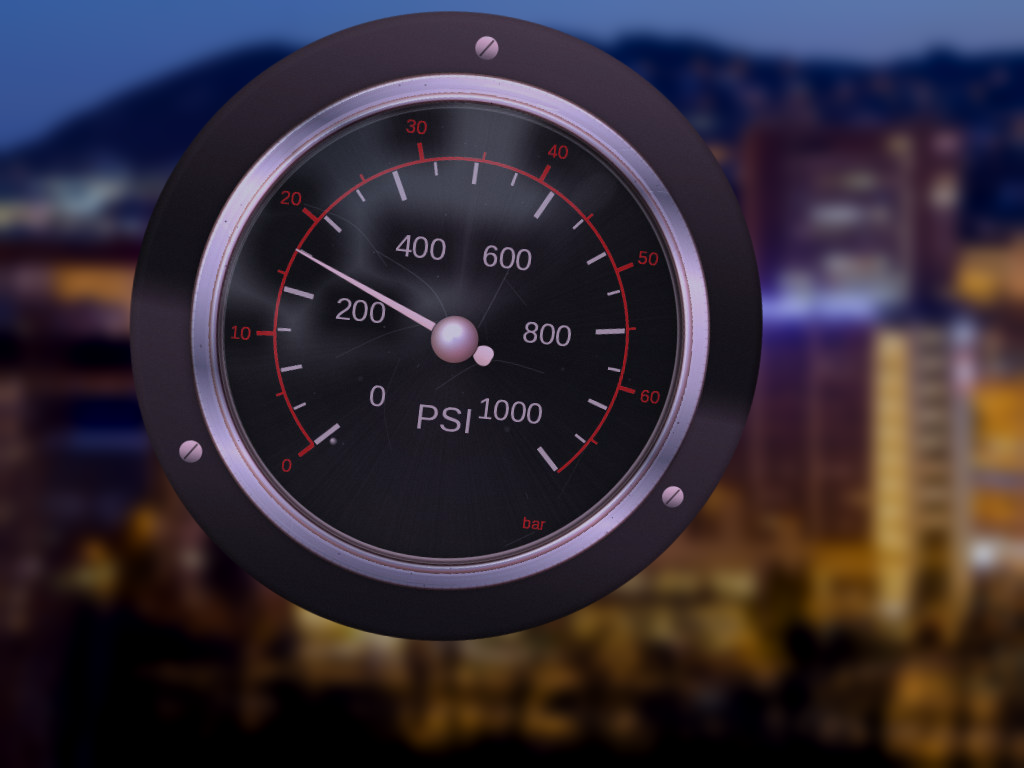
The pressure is 250 psi
